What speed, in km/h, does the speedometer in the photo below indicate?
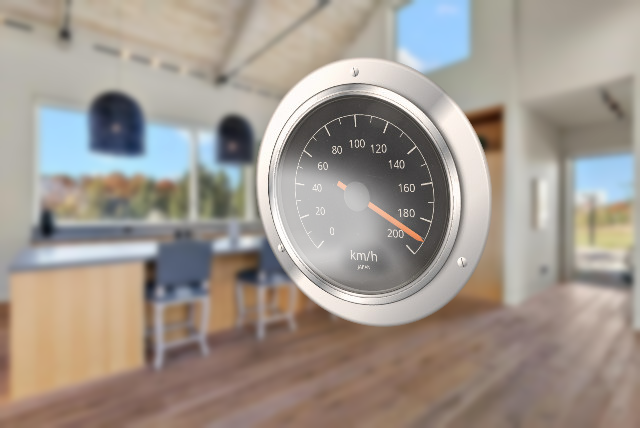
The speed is 190 km/h
